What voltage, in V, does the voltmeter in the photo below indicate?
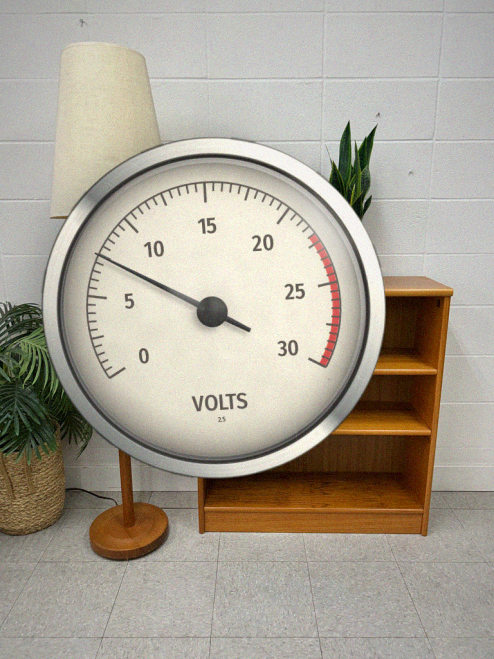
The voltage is 7.5 V
